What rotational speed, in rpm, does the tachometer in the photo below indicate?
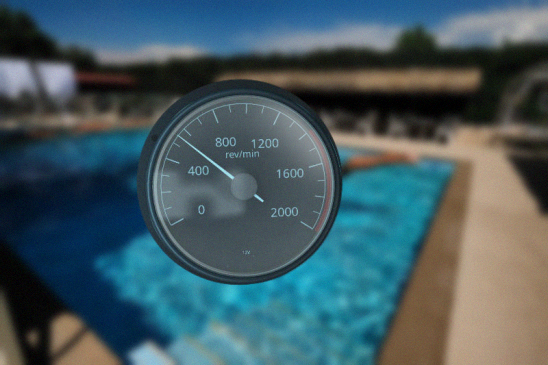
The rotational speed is 550 rpm
